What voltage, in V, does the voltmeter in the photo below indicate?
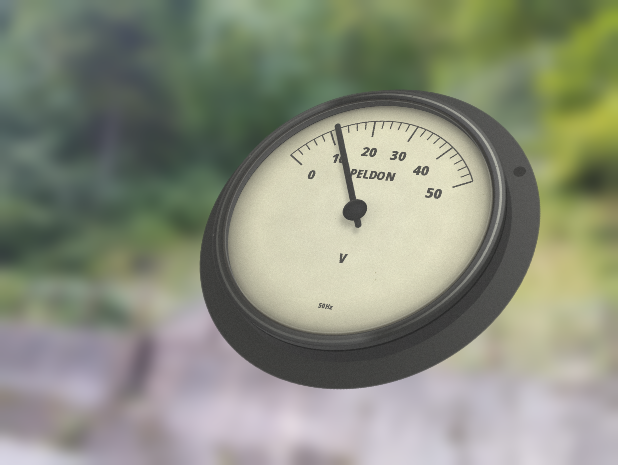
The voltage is 12 V
